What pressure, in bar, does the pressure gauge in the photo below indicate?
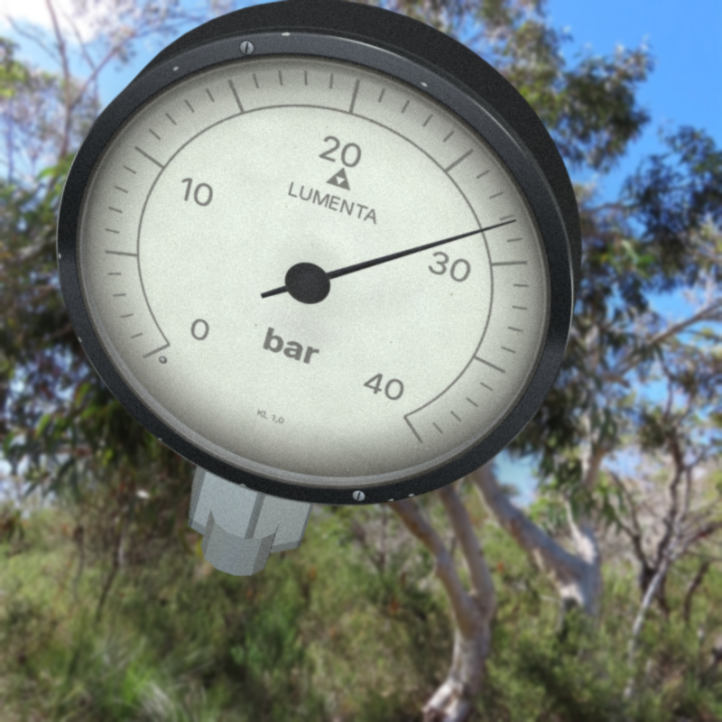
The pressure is 28 bar
